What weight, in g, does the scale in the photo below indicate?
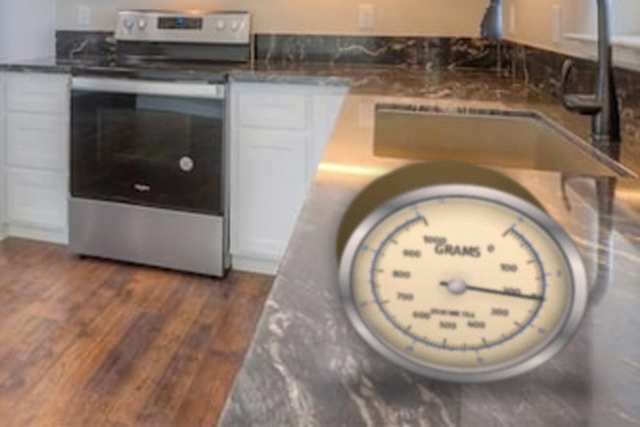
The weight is 200 g
